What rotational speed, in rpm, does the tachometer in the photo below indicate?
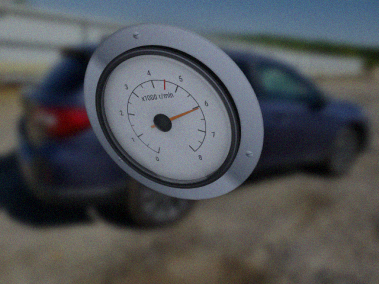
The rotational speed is 6000 rpm
